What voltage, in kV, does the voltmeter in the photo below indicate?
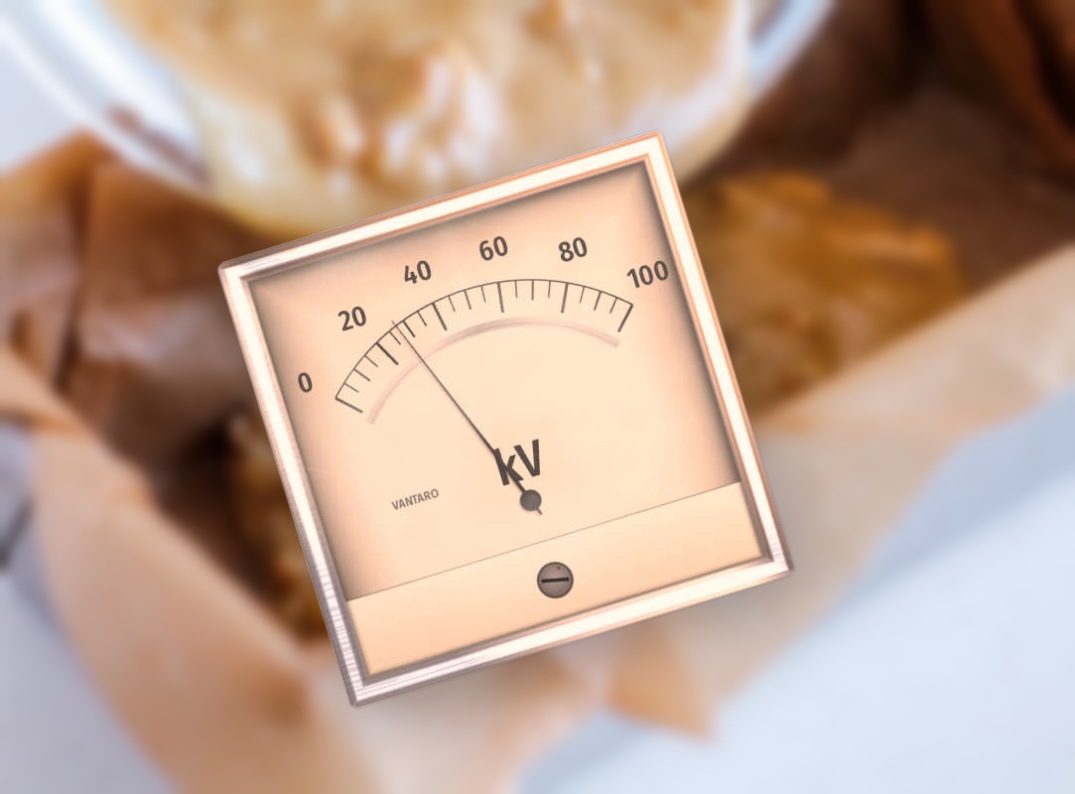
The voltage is 27.5 kV
